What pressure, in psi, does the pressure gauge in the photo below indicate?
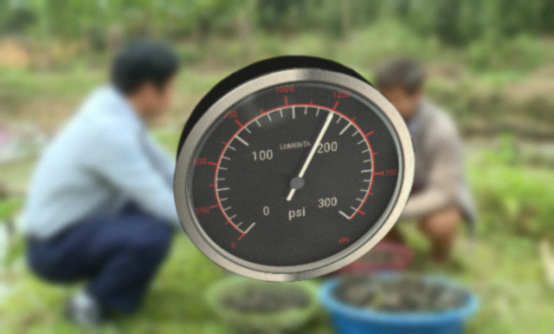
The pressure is 180 psi
